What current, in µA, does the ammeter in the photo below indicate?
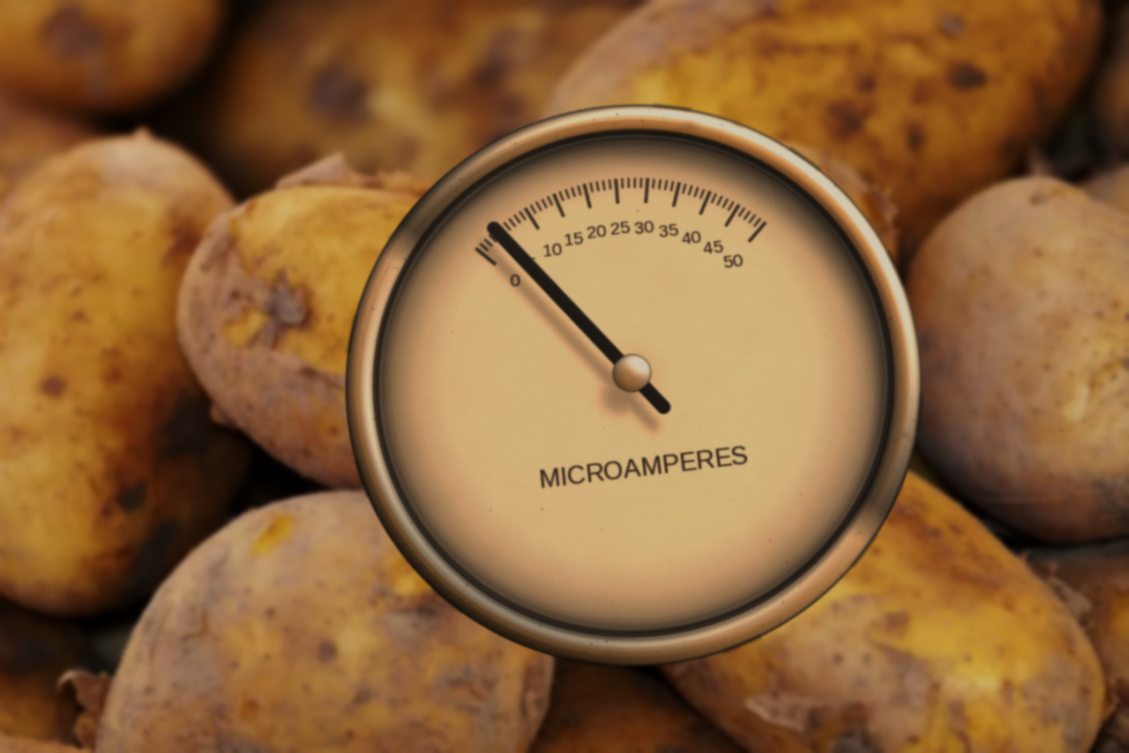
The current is 4 µA
